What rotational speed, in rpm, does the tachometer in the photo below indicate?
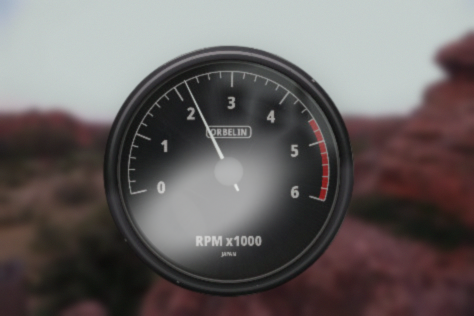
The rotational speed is 2200 rpm
